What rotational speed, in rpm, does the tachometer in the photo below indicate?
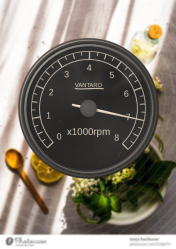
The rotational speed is 7000 rpm
